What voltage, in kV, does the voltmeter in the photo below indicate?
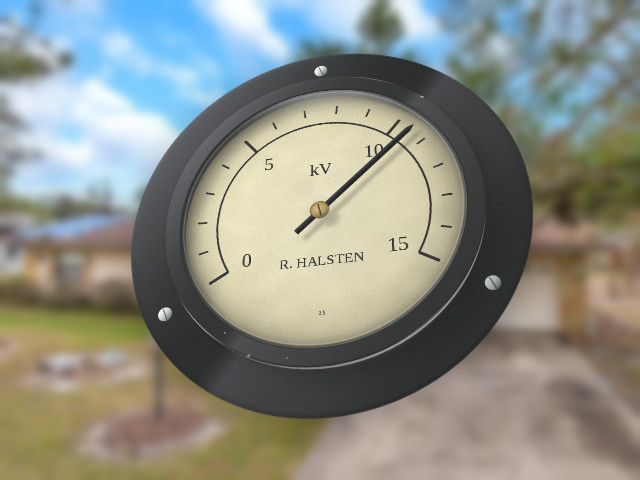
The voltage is 10.5 kV
